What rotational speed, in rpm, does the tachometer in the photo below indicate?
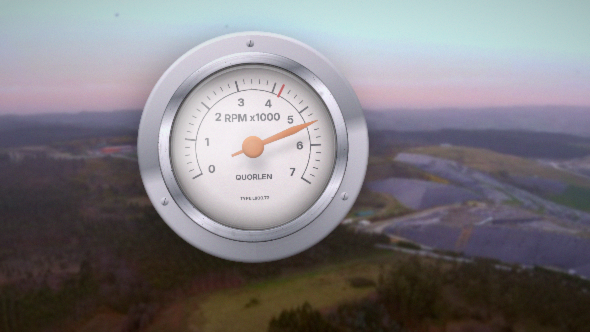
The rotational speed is 5400 rpm
